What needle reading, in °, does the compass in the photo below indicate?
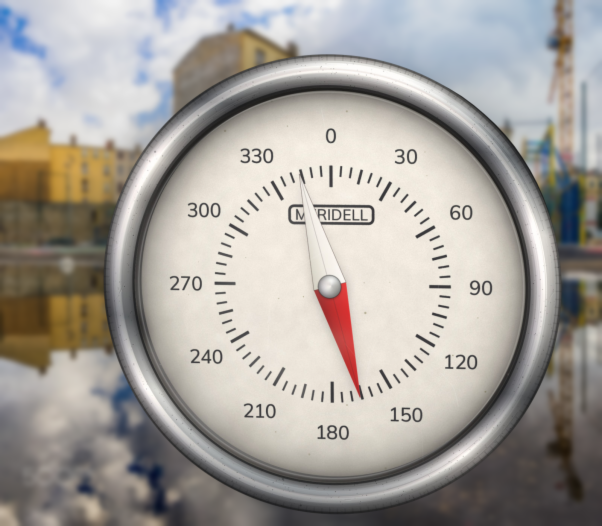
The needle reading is 165 °
